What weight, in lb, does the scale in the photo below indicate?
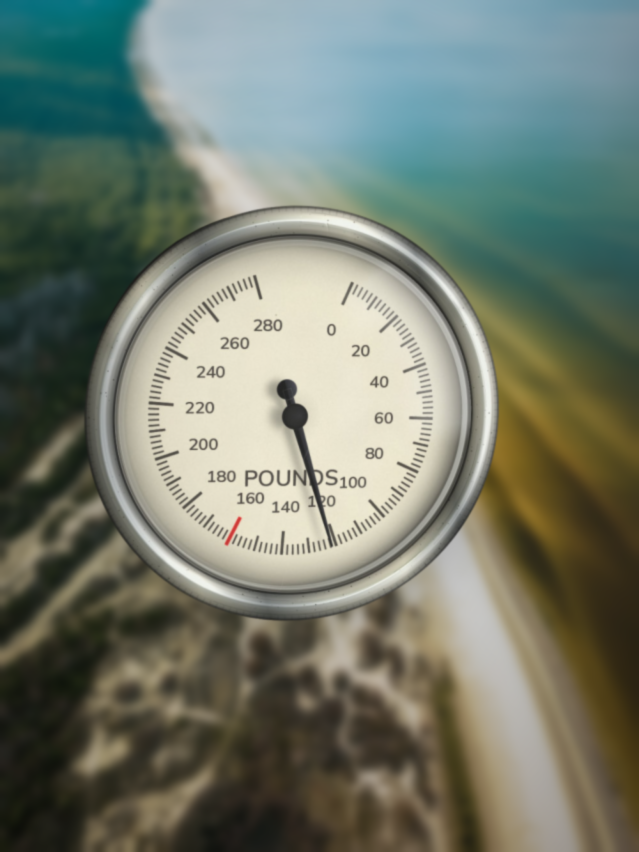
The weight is 122 lb
